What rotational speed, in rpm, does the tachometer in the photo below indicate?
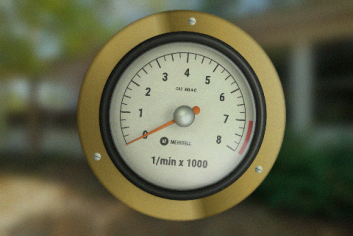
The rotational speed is 0 rpm
